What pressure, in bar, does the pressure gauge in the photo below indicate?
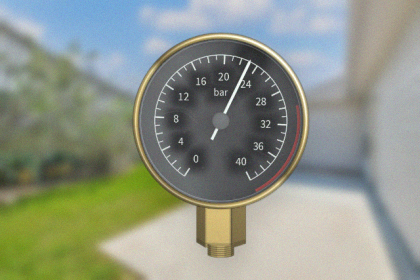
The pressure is 23 bar
